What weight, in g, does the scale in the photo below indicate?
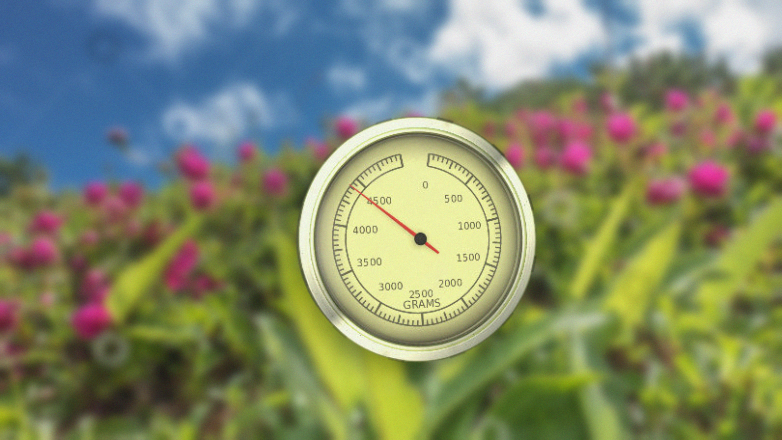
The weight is 4400 g
